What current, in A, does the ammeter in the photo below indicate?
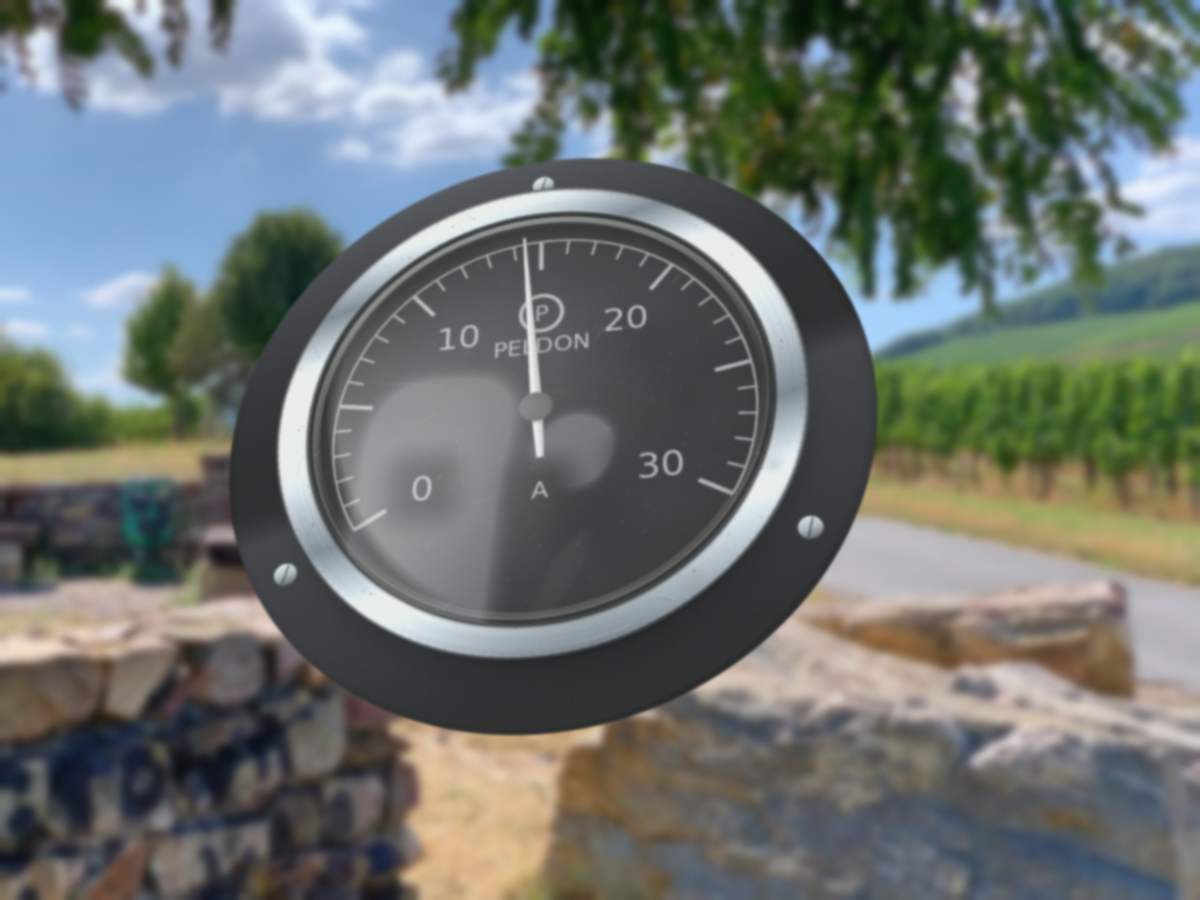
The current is 14.5 A
